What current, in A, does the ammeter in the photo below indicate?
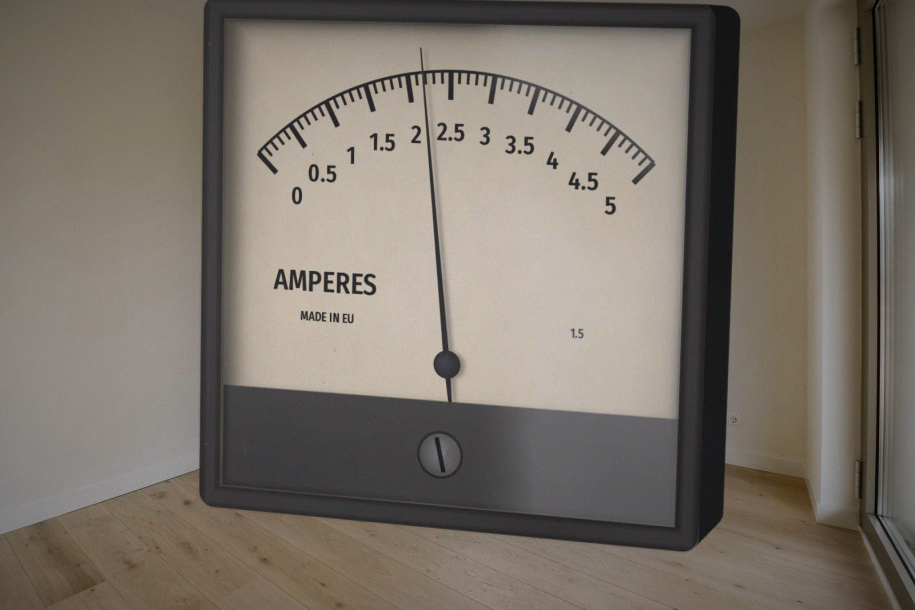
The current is 2.2 A
